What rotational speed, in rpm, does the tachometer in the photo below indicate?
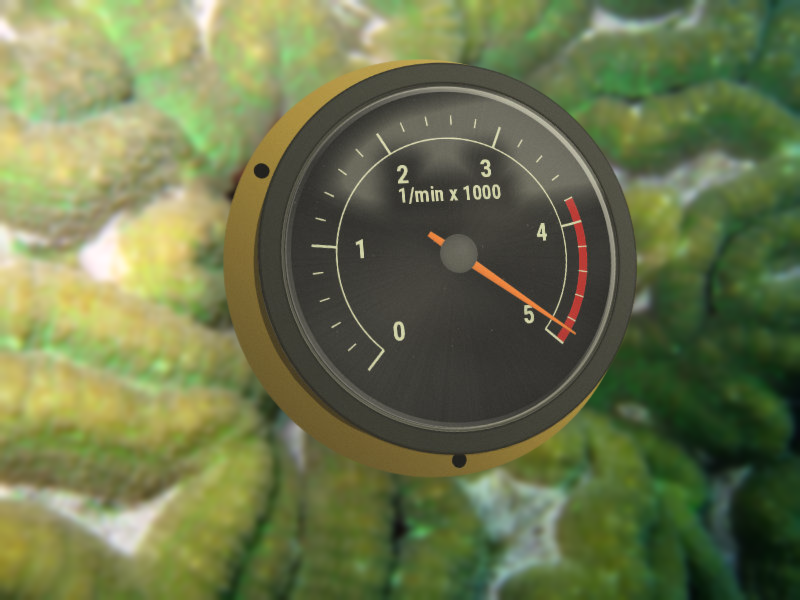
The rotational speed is 4900 rpm
